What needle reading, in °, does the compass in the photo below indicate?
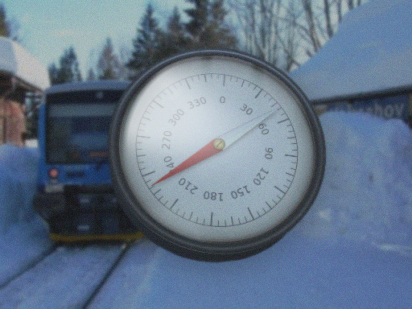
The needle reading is 230 °
